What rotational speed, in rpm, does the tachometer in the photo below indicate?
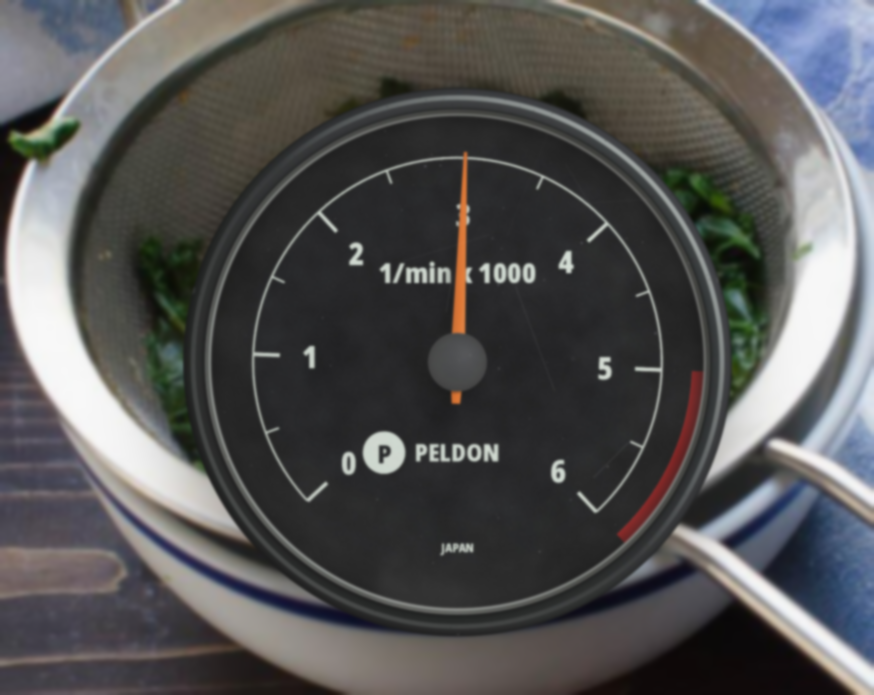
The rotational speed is 3000 rpm
